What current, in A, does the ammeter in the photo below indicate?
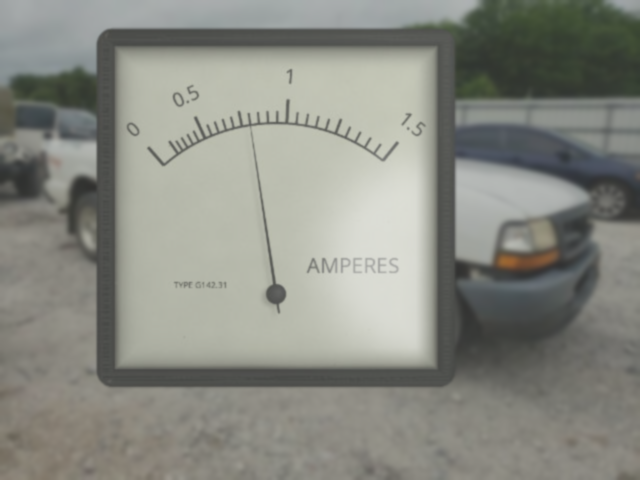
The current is 0.8 A
